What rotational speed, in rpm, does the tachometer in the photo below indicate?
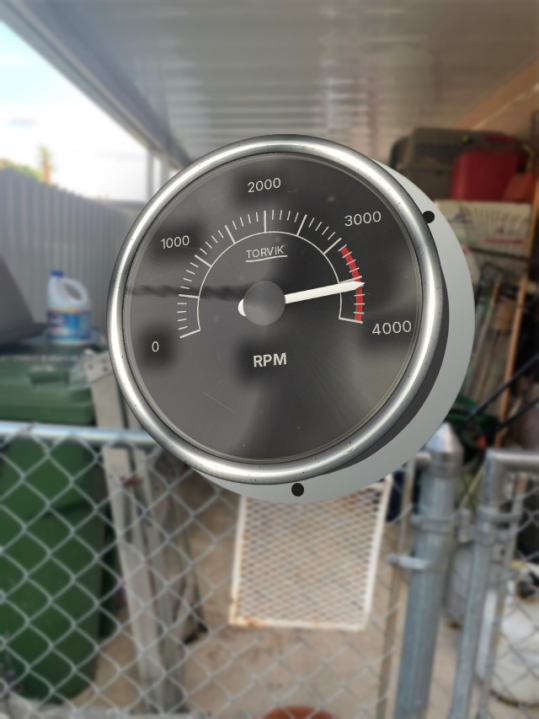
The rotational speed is 3600 rpm
